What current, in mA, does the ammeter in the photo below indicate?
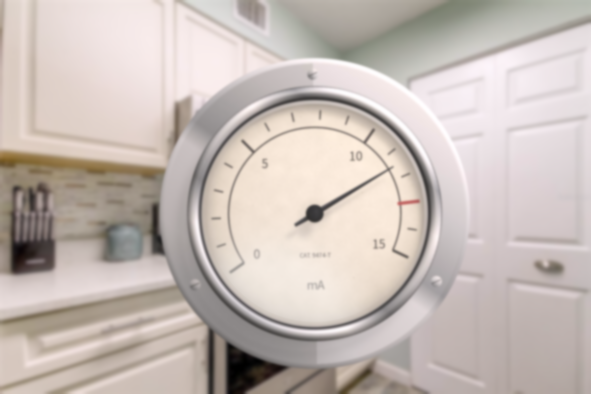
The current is 11.5 mA
